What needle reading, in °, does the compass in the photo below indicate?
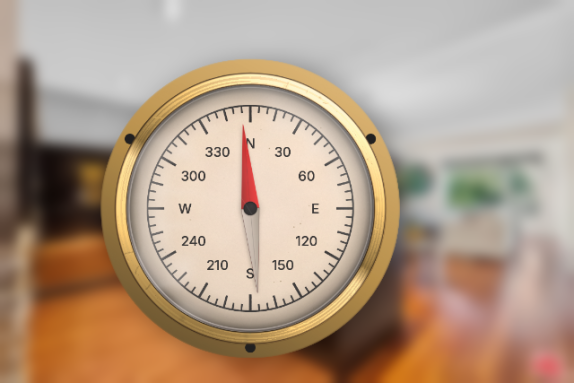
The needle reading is 355 °
